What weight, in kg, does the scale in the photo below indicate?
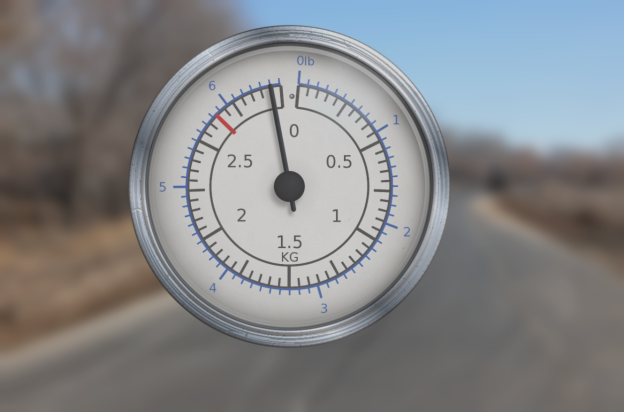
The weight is 2.95 kg
